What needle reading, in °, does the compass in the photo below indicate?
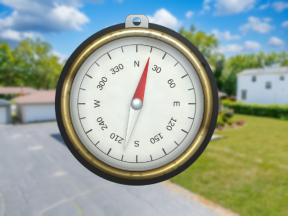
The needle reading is 15 °
